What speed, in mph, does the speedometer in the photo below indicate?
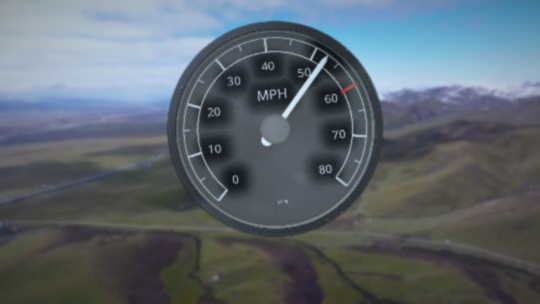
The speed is 52.5 mph
